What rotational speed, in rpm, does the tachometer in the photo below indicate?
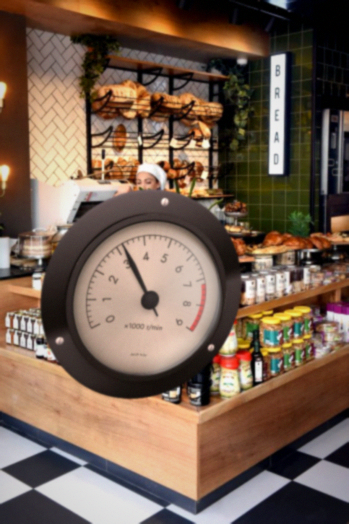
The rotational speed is 3200 rpm
